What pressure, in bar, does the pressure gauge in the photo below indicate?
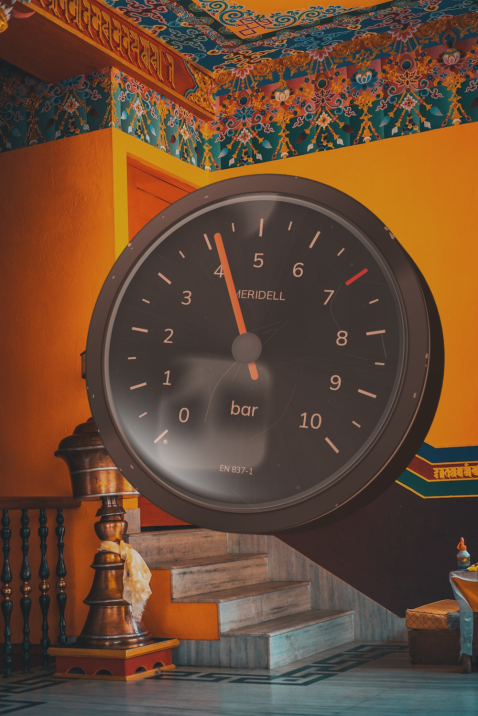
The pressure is 4.25 bar
